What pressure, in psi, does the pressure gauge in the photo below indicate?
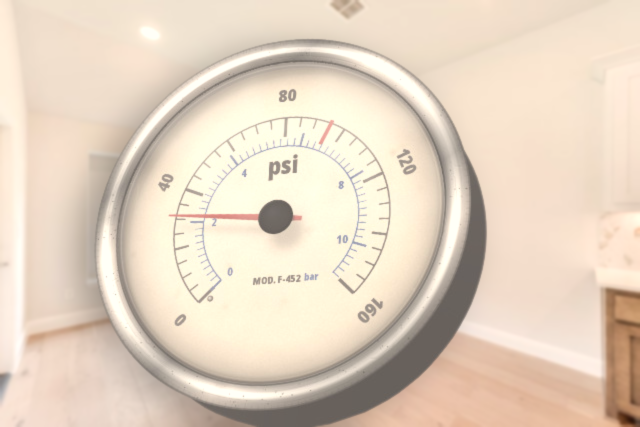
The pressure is 30 psi
